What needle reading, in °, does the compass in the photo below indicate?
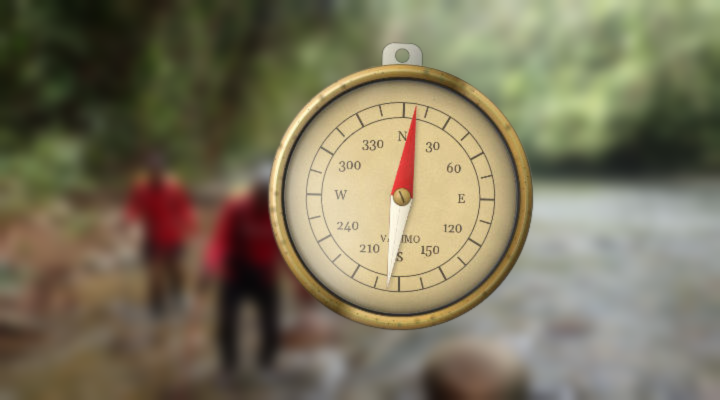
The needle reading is 7.5 °
